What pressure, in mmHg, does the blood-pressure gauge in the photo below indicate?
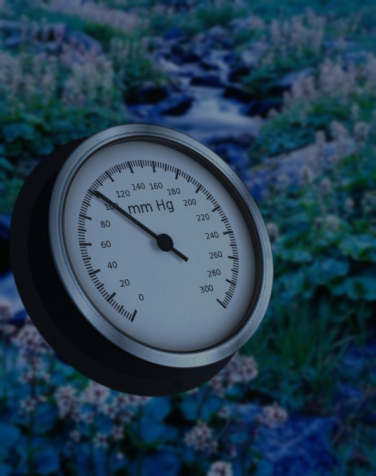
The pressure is 100 mmHg
